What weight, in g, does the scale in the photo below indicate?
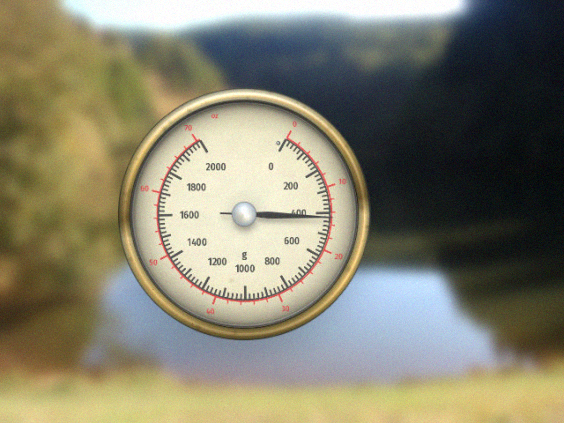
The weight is 420 g
